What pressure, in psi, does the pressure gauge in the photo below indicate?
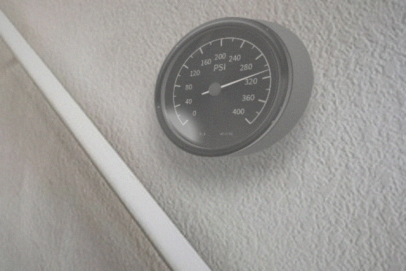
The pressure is 310 psi
